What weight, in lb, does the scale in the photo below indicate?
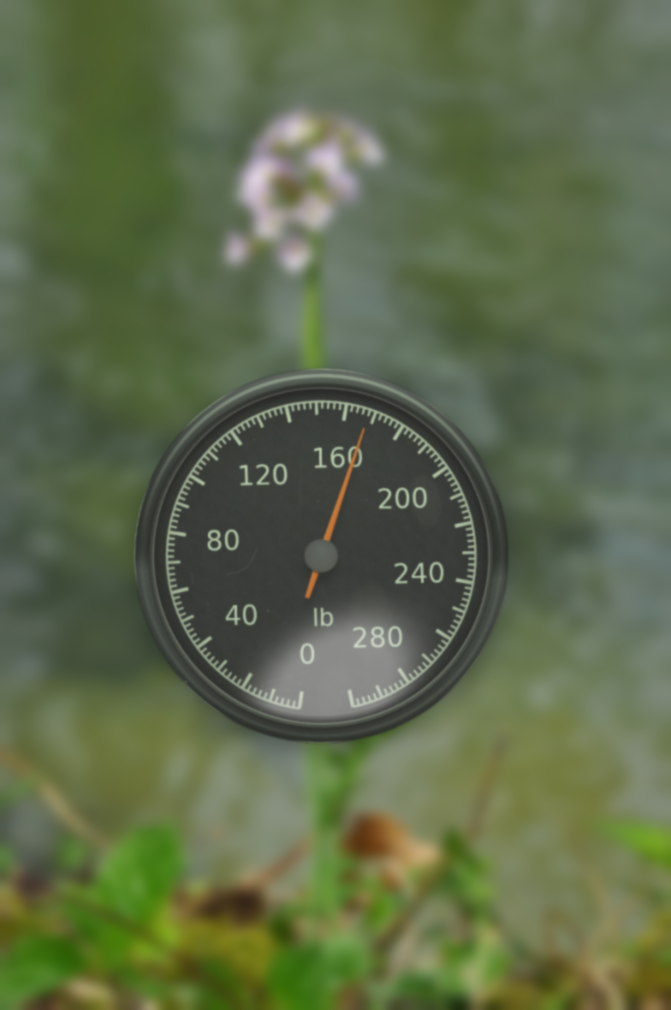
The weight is 168 lb
